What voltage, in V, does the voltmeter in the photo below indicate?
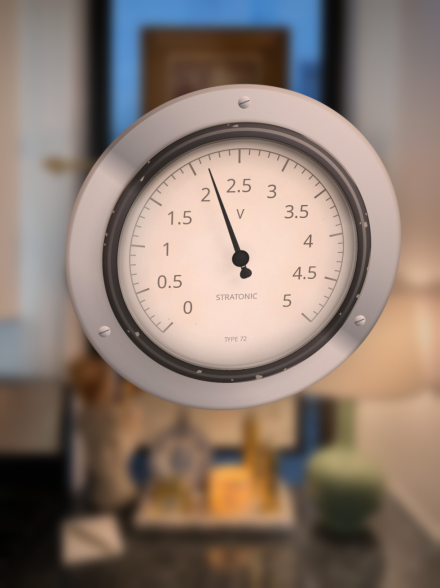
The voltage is 2.15 V
